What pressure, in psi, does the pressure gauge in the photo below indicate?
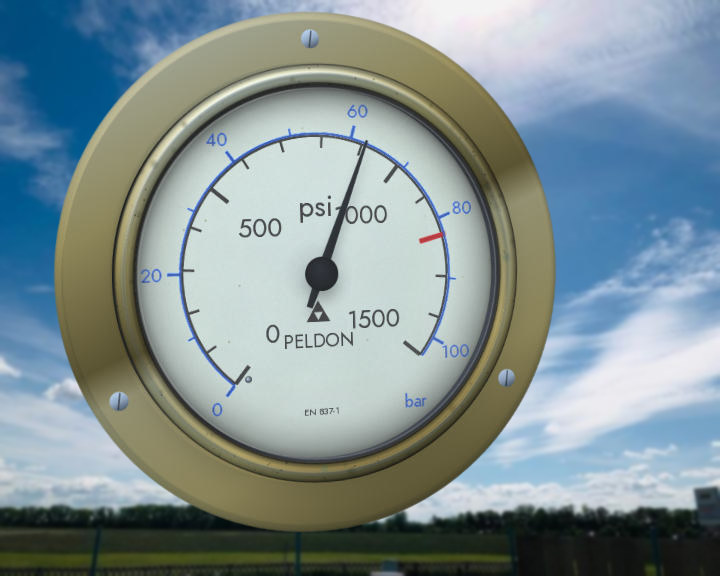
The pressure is 900 psi
